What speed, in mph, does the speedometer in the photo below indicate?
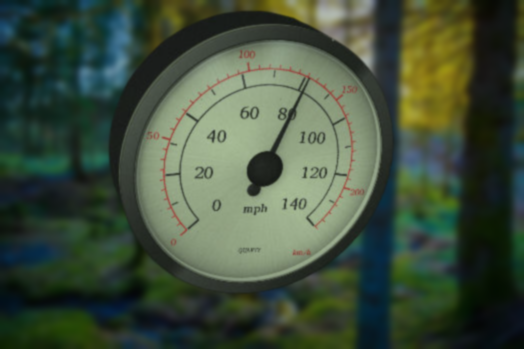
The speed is 80 mph
